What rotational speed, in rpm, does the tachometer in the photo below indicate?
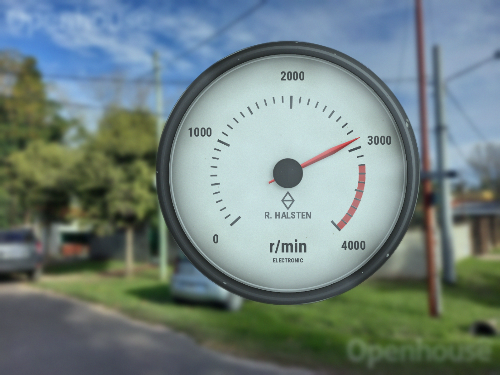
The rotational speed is 2900 rpm
